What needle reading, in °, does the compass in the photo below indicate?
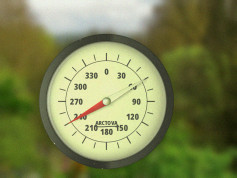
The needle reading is 240 °
